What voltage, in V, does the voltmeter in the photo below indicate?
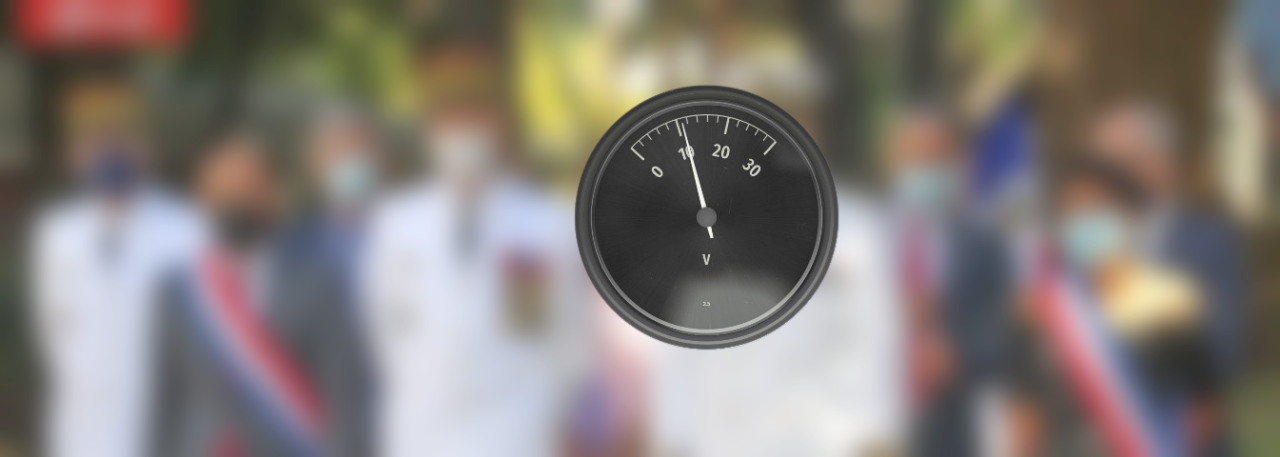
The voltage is 11 V
